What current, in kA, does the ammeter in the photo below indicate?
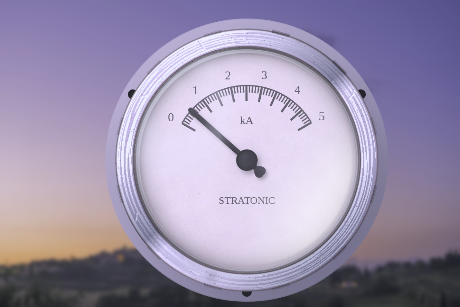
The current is 0.5 kA
